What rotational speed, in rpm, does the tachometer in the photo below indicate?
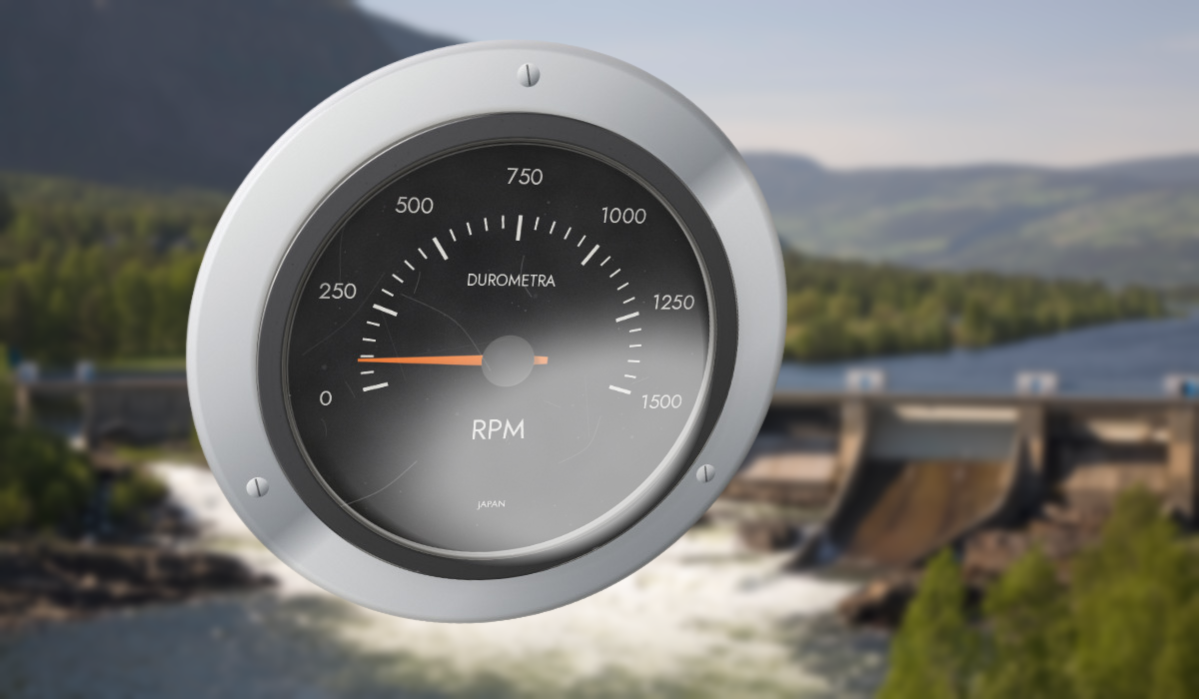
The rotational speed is 100 rpm
